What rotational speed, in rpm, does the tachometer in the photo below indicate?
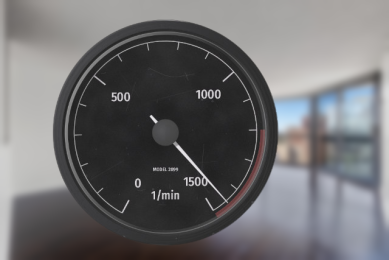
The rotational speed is 1450 rpm
